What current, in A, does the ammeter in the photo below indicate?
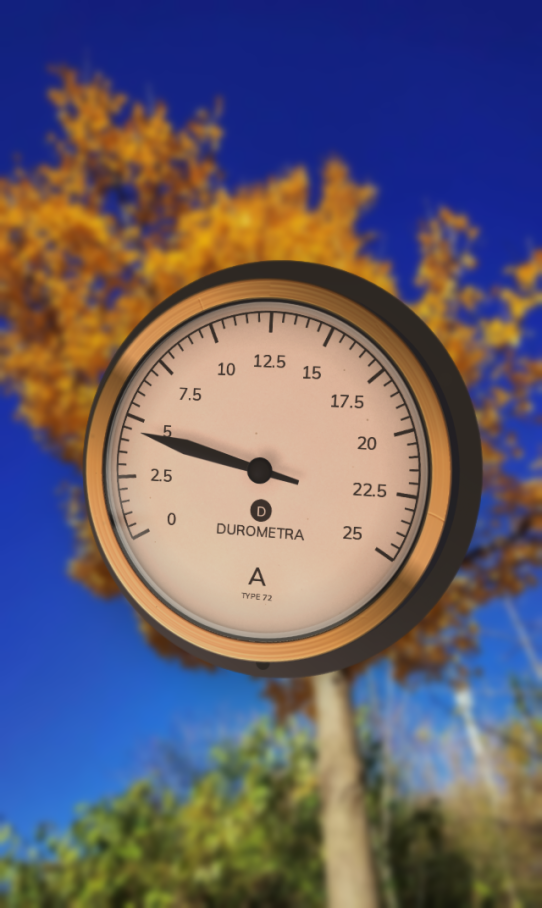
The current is 4.5 A
